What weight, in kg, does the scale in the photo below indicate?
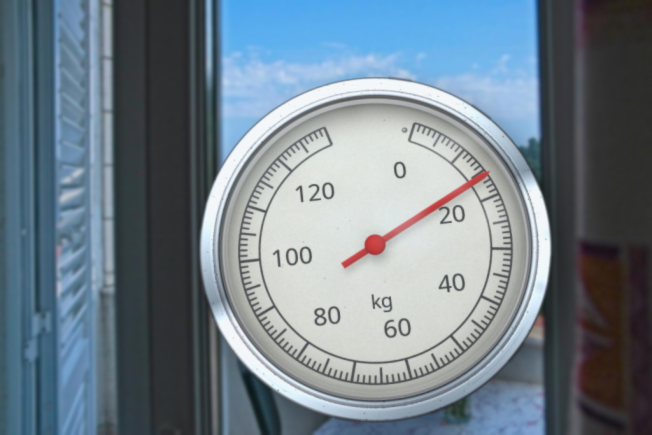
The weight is 16 kg
